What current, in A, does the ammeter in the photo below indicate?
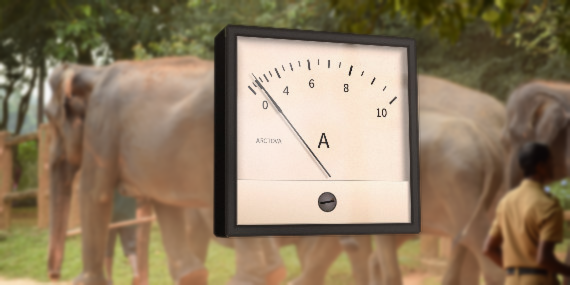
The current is 2 A
